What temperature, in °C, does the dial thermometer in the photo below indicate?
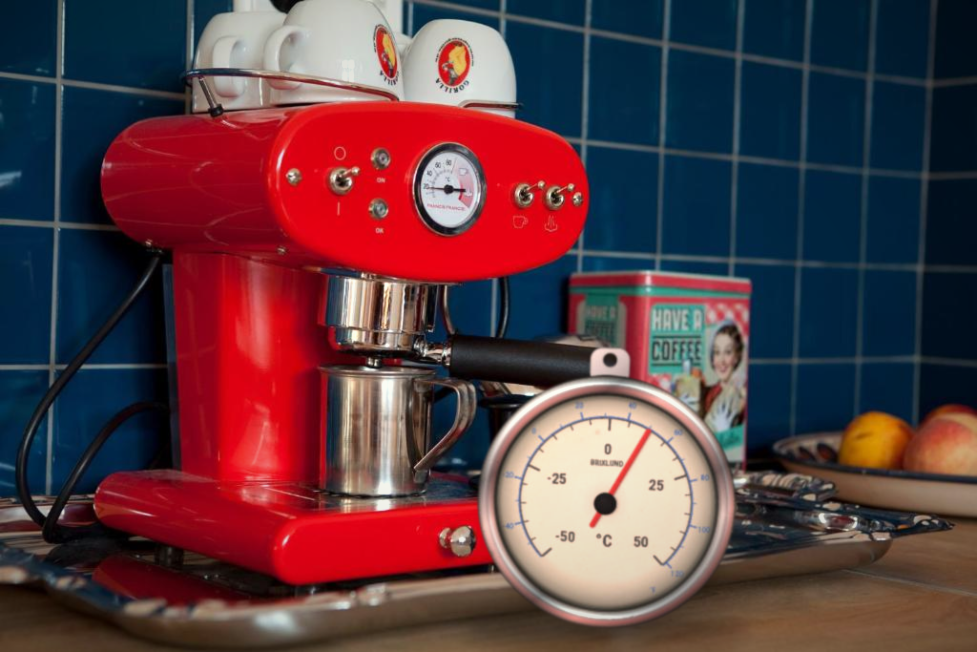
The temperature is 10 °C
